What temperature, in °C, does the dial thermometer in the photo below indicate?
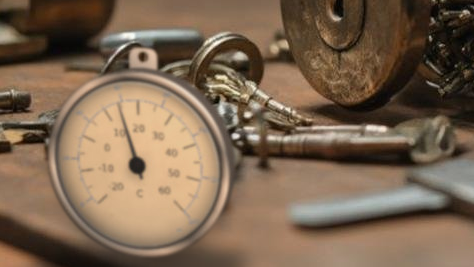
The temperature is 15 °C
